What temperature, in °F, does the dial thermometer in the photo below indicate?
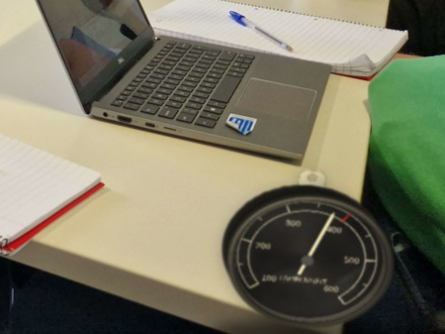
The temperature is 375 °F
